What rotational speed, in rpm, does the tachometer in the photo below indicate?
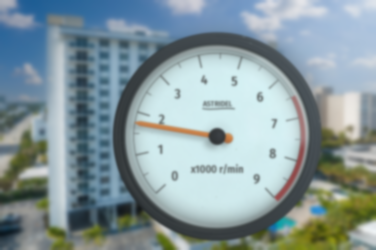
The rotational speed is 1750 rpm
